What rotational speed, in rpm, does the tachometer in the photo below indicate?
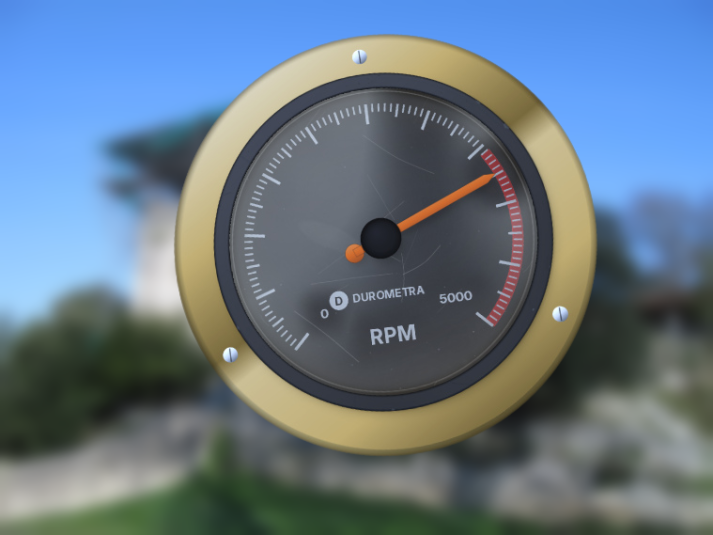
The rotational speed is 3750 rpm
